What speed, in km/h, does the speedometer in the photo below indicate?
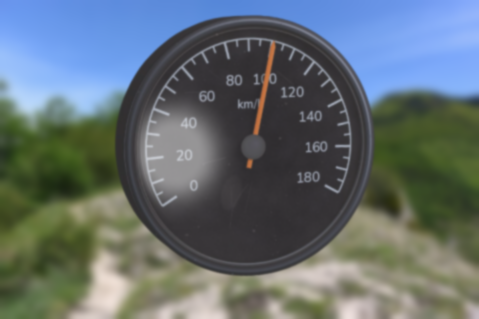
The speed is 100 km/h
